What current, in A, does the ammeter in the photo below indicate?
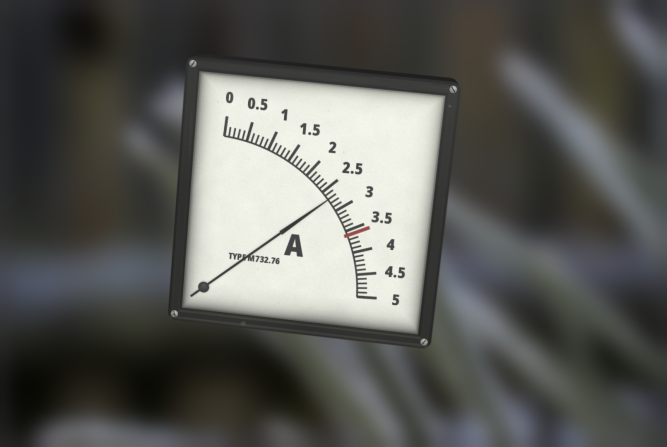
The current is 2.7 A
